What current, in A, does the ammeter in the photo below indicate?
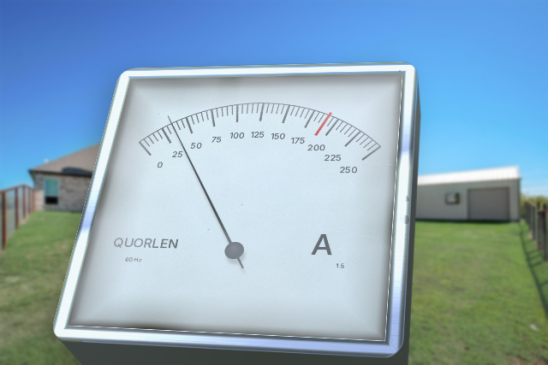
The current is 35 A
